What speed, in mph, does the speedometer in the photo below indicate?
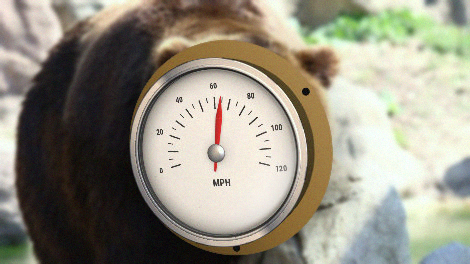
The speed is 65 mph
